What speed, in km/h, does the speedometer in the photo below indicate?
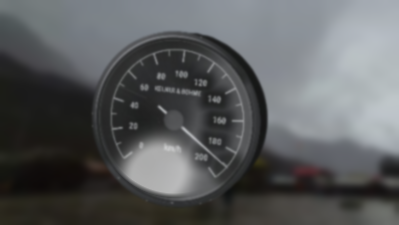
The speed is 190 km/h
